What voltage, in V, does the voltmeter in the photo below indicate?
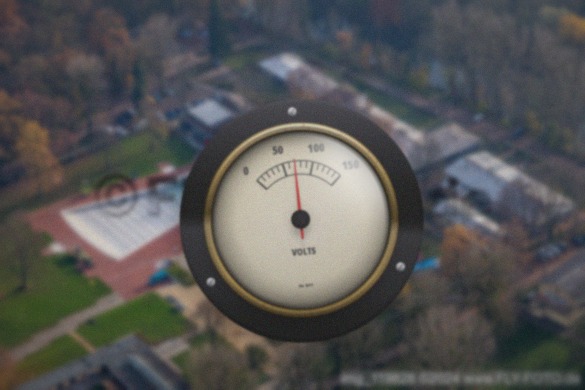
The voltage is 70 V
